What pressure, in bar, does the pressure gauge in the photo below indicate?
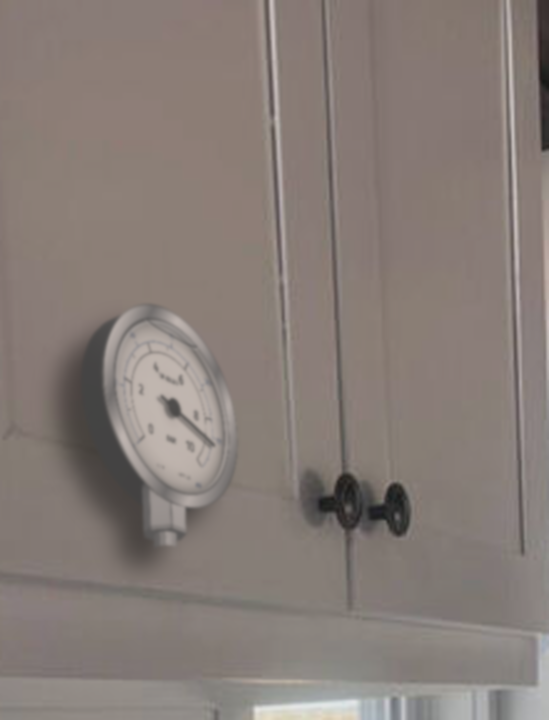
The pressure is 9 bar
